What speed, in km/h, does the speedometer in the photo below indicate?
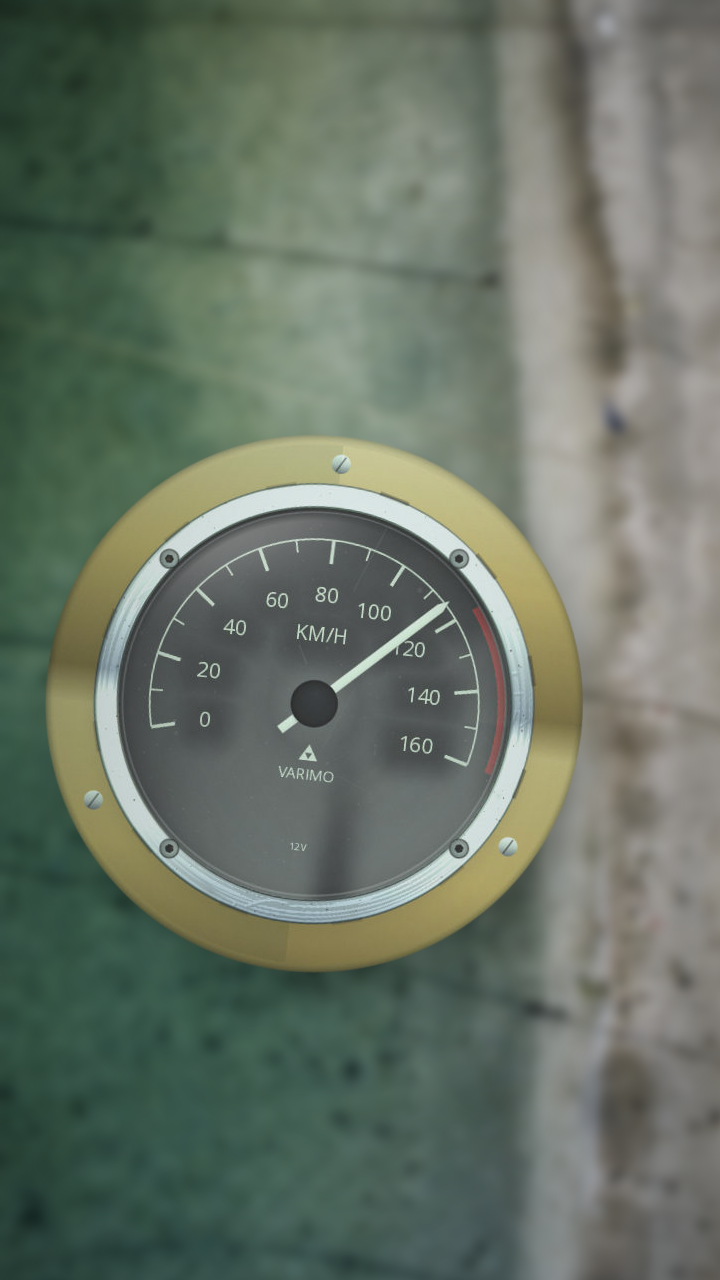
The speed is 115 km/h
